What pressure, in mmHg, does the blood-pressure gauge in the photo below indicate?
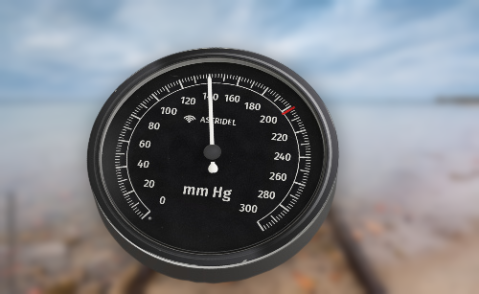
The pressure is 140 mmHg
